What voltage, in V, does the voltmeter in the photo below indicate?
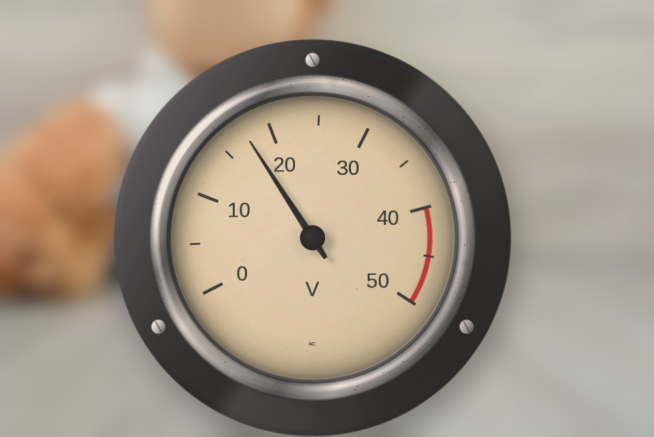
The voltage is 17.5 V
